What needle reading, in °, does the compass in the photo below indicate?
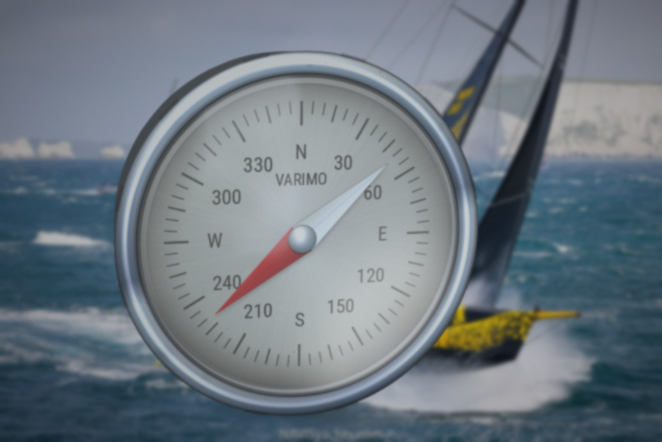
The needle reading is 230 °
